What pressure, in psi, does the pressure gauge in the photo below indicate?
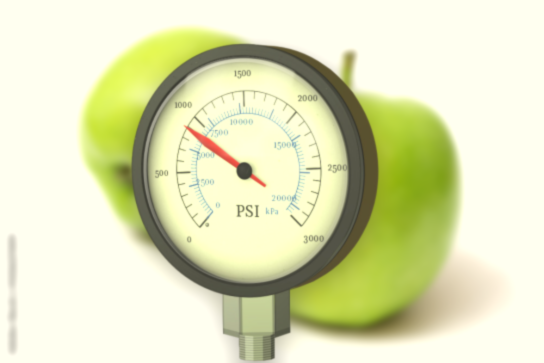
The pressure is 900 psi
